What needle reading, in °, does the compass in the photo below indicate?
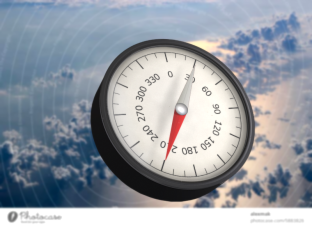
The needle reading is 210 °
